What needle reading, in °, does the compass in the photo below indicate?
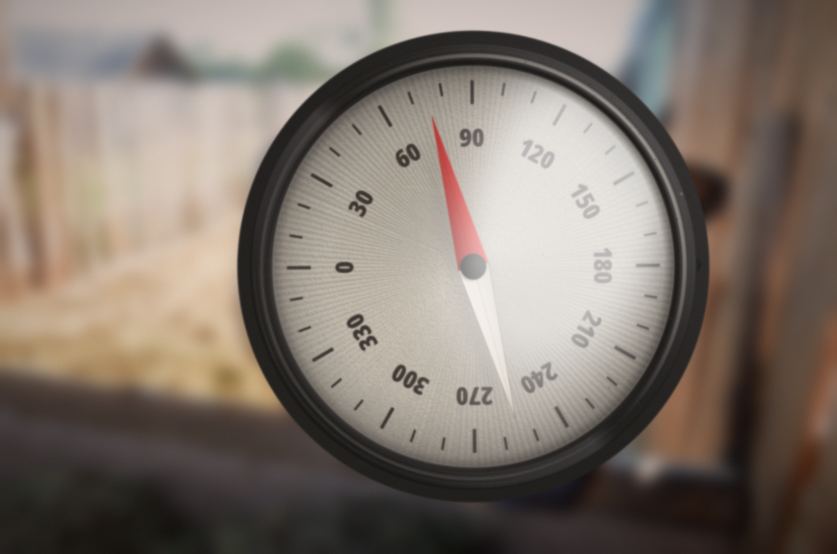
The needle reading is 75 °
